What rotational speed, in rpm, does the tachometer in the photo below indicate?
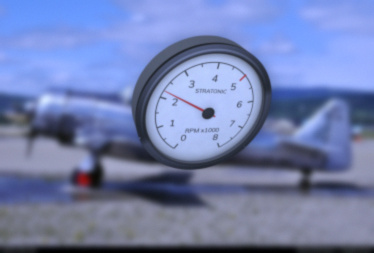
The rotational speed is 2250 rpm
